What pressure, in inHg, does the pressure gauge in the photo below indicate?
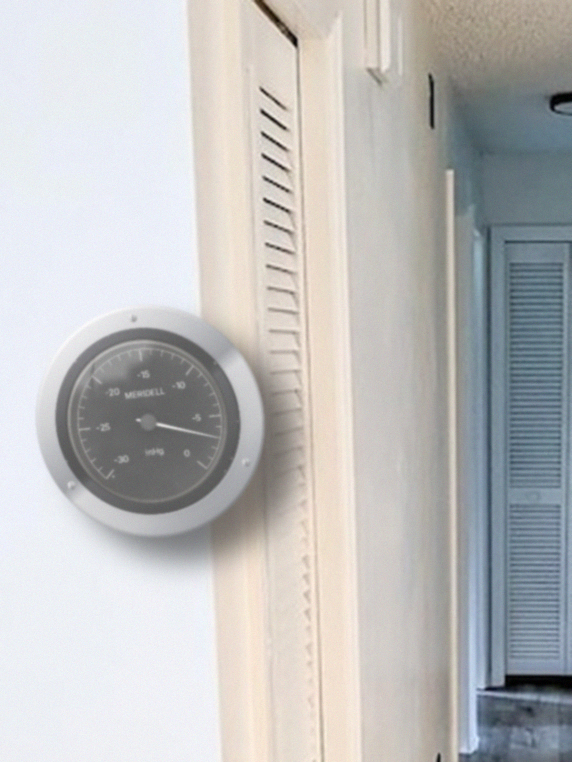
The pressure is -3 inHg
